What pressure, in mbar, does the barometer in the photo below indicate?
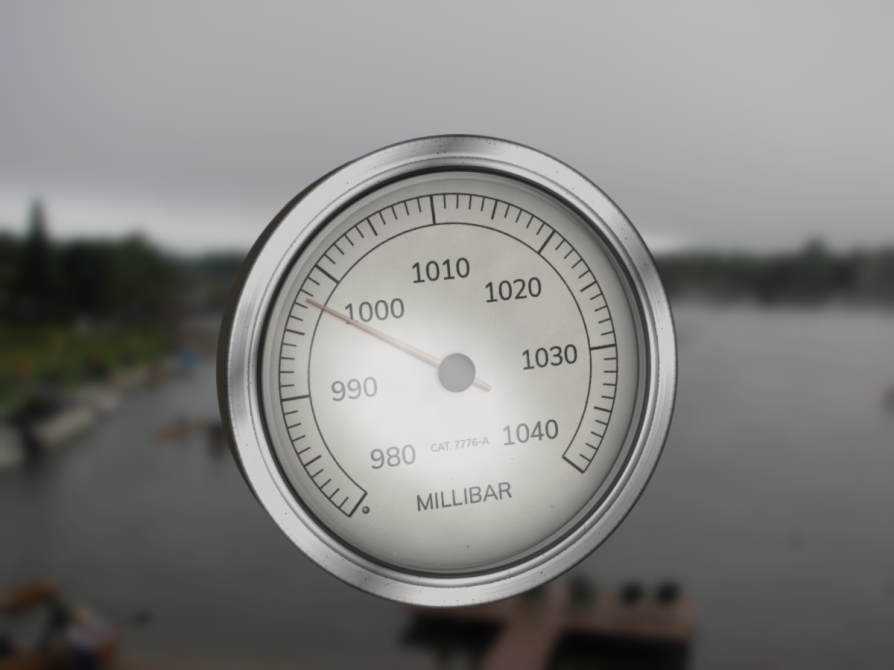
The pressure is 997.5 mbar
